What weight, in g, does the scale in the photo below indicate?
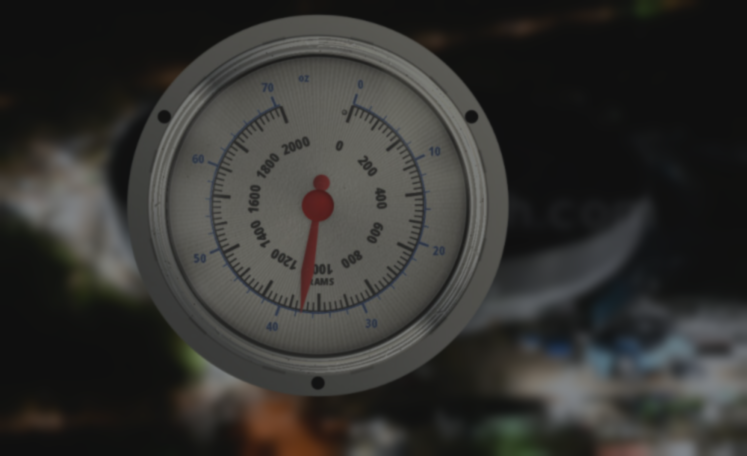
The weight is 1060 g
